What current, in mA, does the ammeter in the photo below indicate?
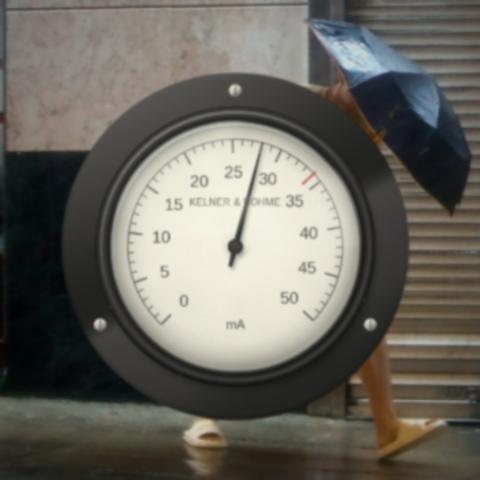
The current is 28 mA
